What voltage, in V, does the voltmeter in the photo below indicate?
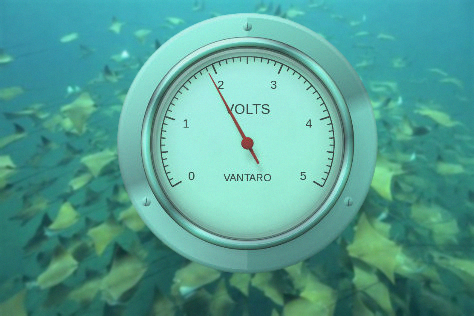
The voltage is 1.9 V
